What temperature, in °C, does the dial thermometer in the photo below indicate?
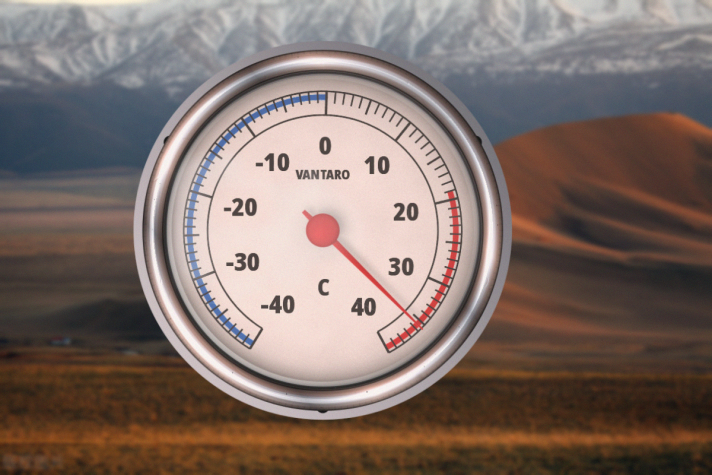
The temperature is 35.5 °C
